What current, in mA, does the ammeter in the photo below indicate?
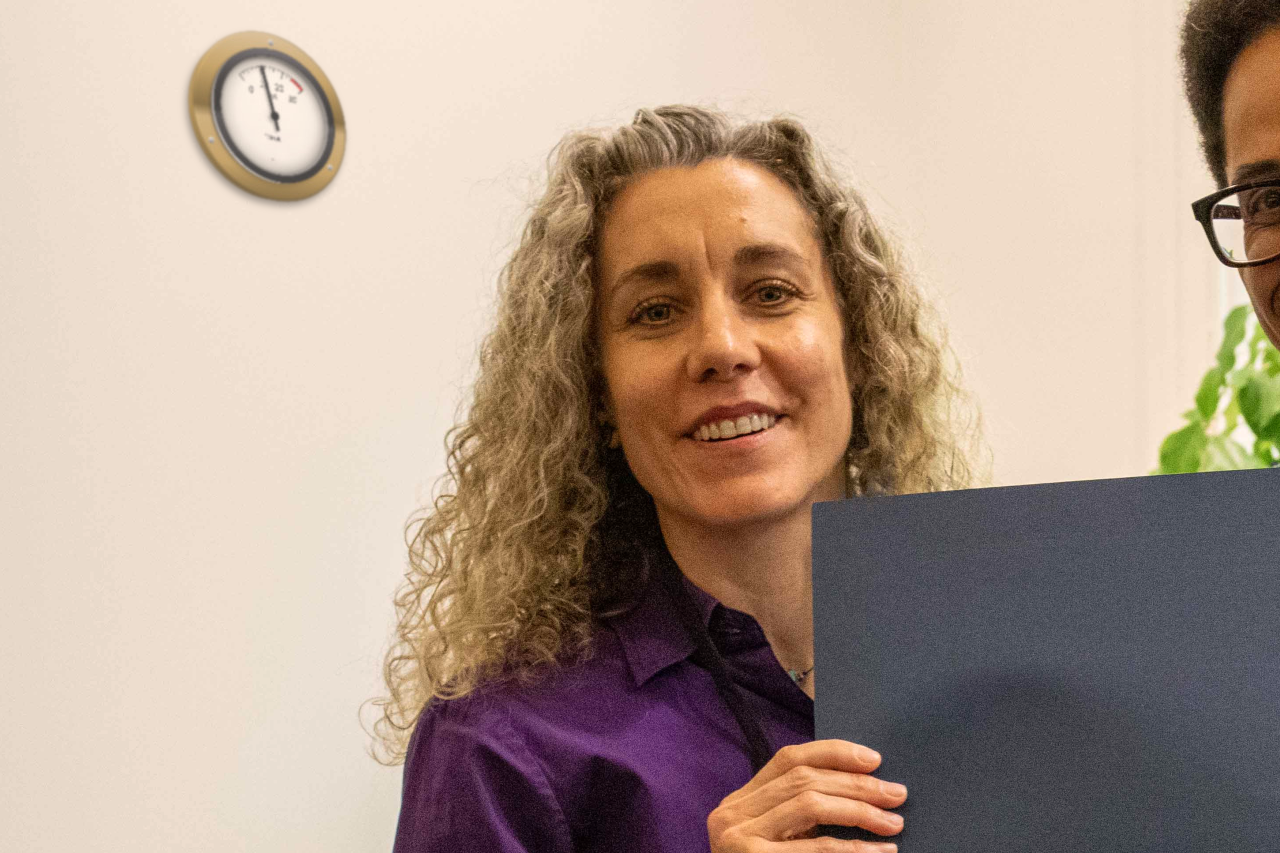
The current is 10 mA
